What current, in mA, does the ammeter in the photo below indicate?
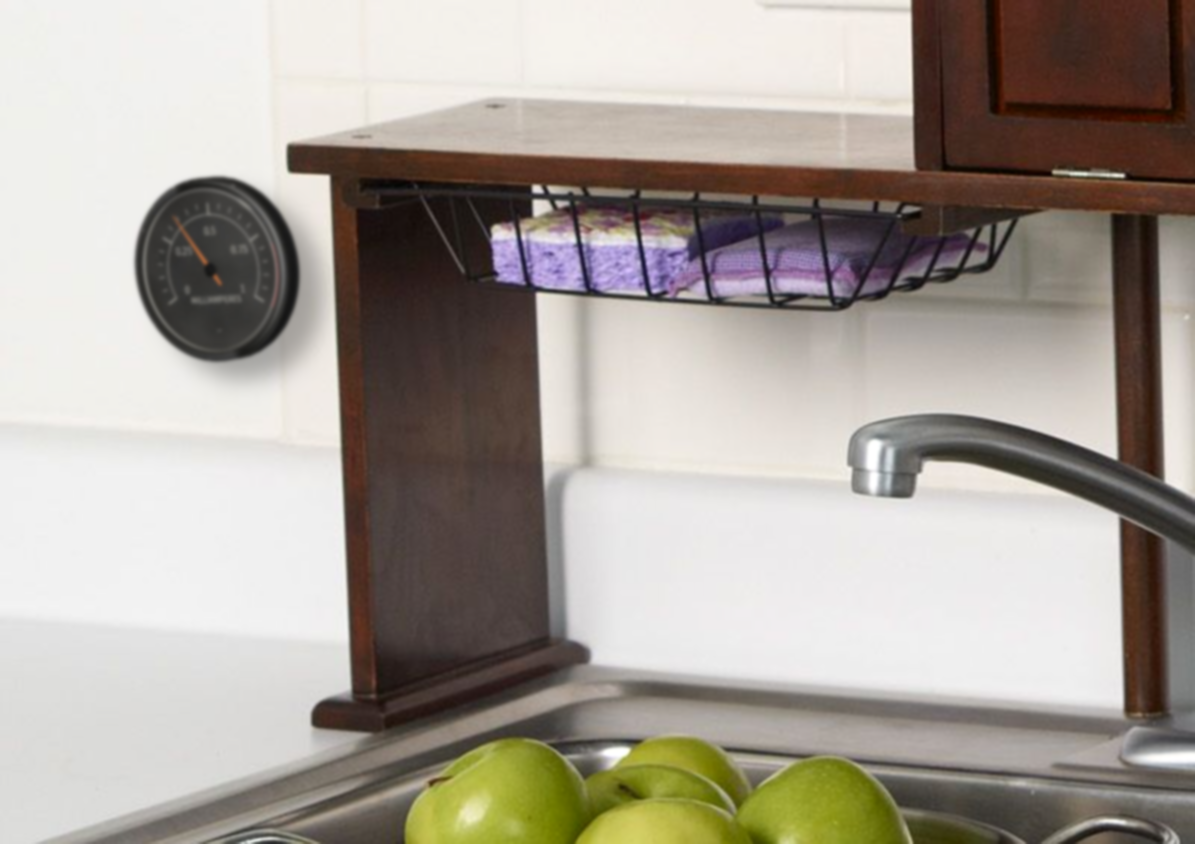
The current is 0.35 mA
